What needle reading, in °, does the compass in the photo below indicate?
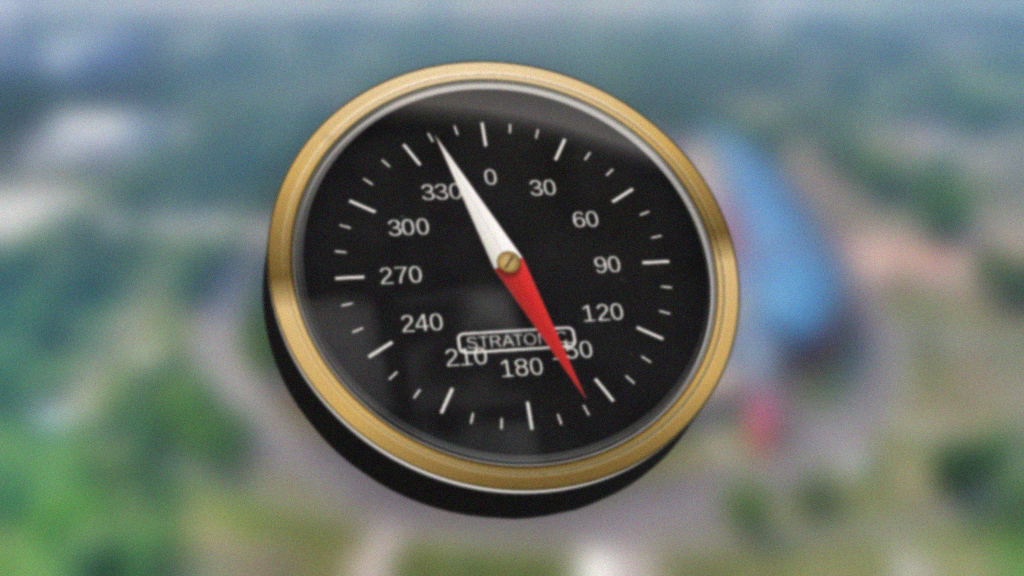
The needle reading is 160 °
